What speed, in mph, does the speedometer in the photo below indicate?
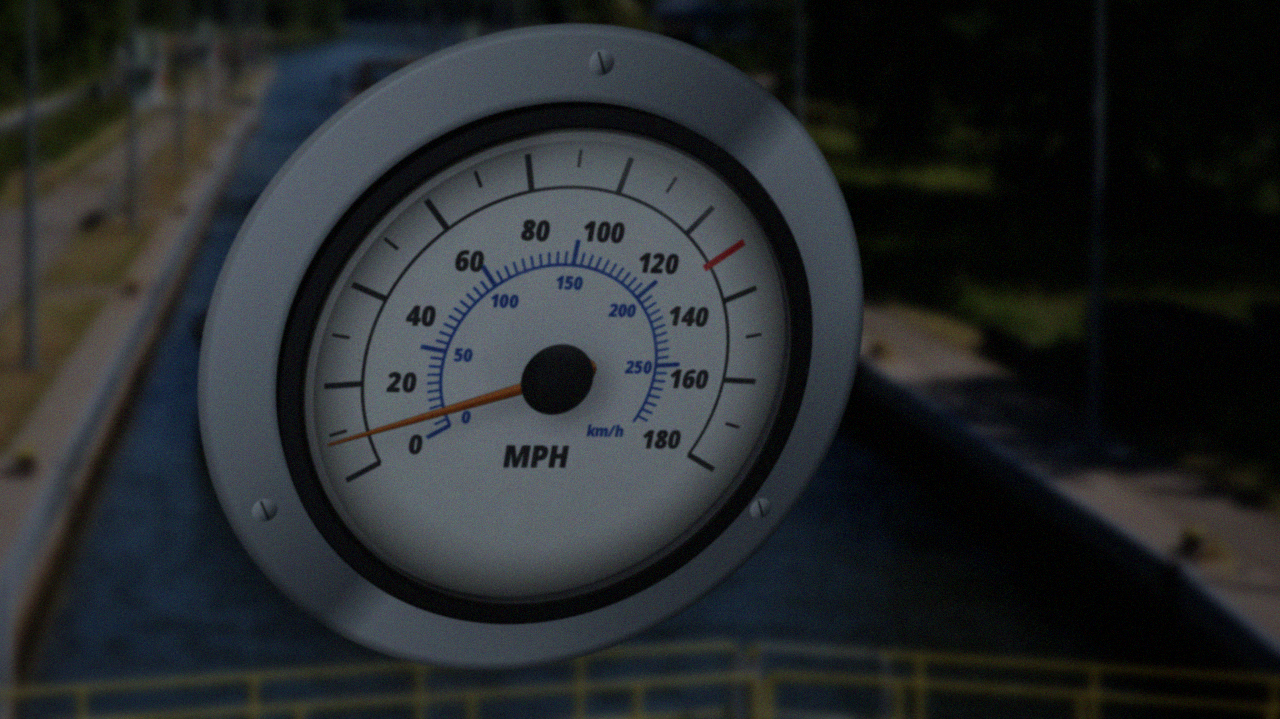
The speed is 10 mph
